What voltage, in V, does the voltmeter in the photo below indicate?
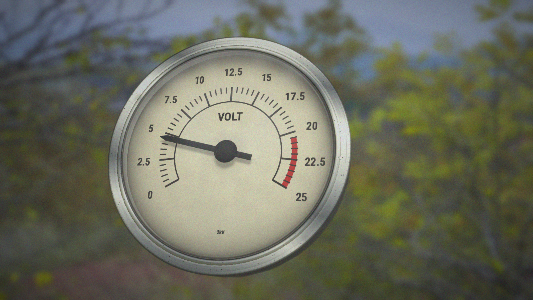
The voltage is 4.5 V
